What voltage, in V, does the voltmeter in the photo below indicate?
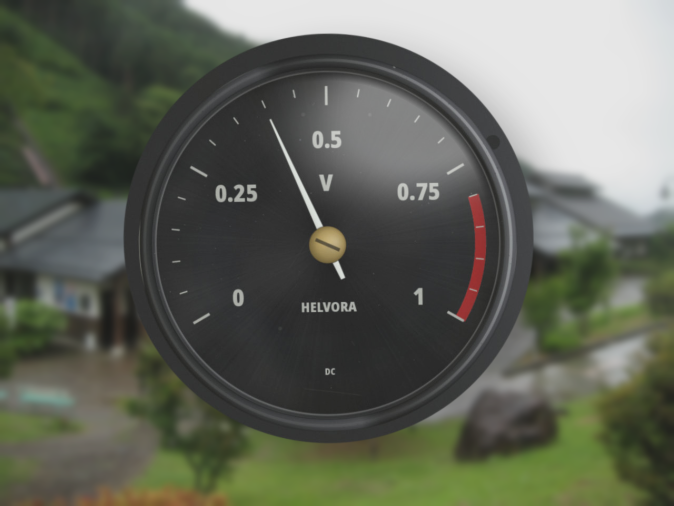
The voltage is 0.4 V
